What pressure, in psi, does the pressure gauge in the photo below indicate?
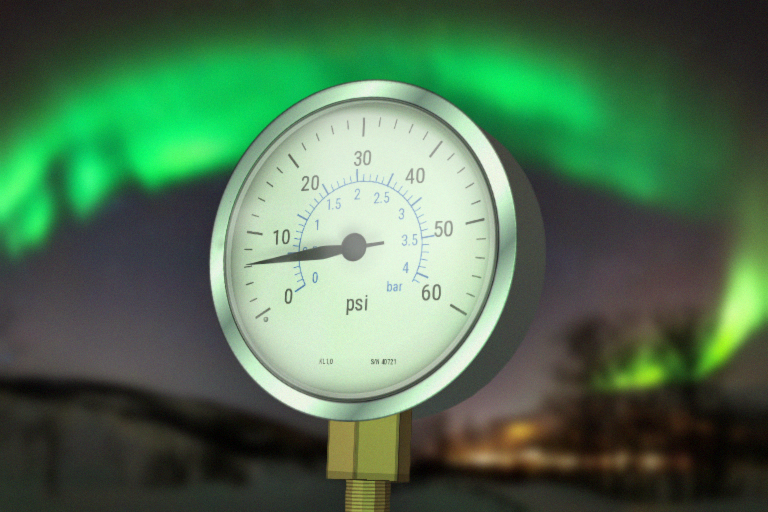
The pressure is 6 psi
